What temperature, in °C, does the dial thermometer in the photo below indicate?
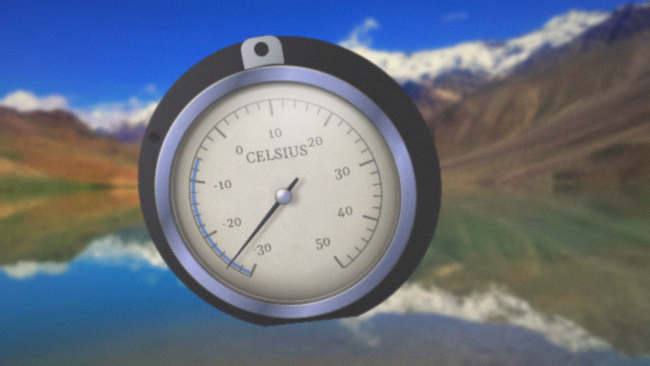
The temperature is -26 °C
